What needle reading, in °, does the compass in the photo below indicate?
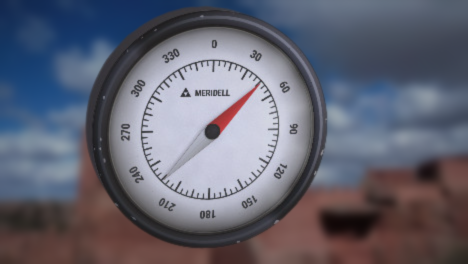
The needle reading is 45 °
